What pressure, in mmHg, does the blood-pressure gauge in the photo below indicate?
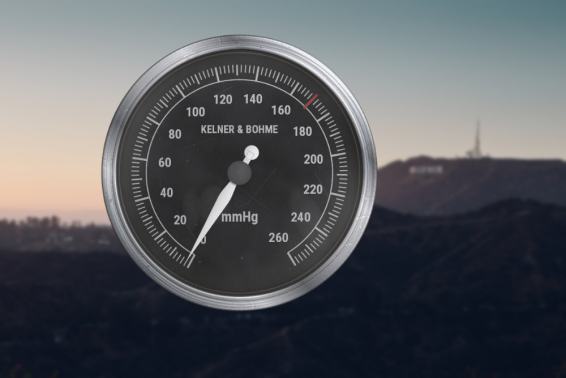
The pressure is 2 mmHg
